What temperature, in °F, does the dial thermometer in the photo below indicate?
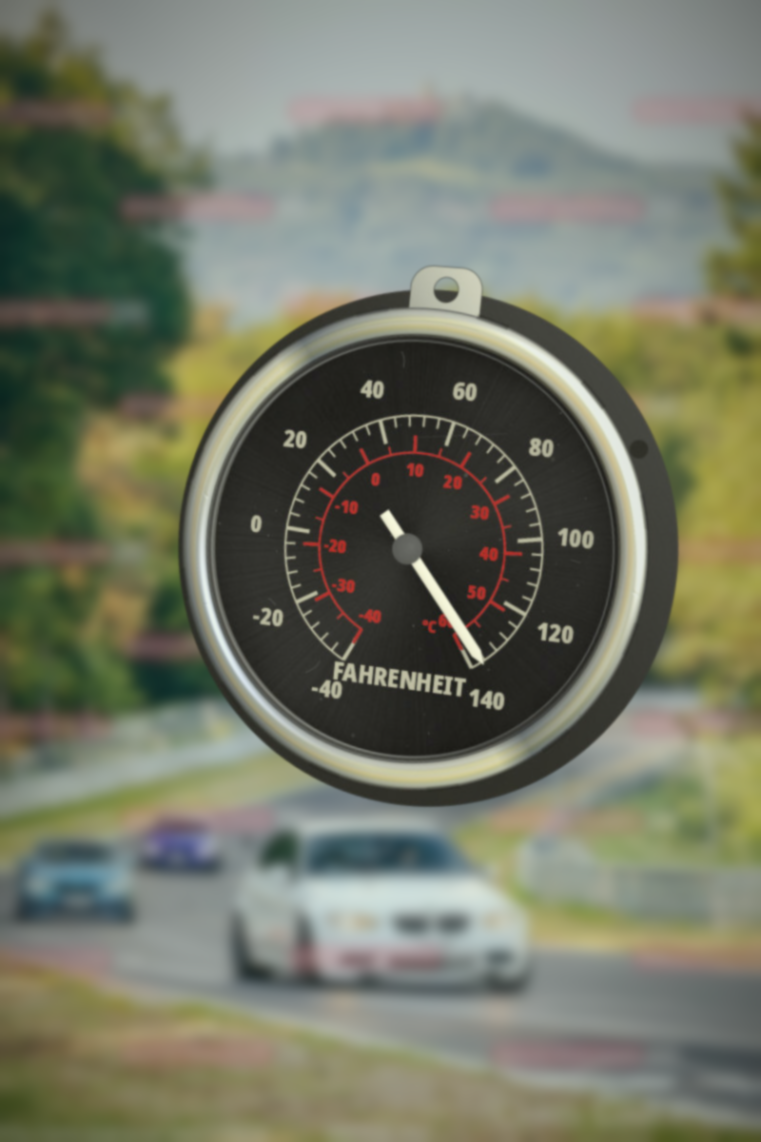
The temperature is 136 °F
